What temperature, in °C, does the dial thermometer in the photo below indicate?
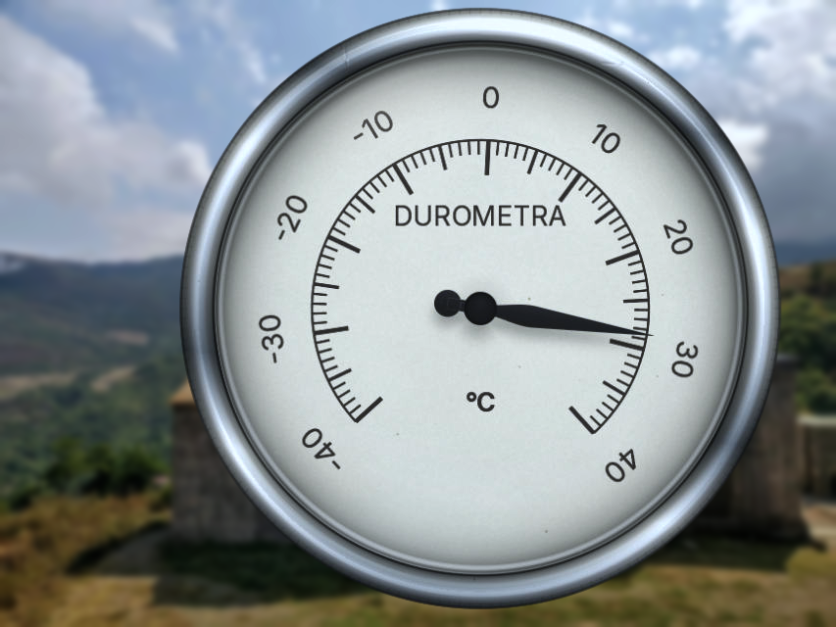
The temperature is 28.5 °C
